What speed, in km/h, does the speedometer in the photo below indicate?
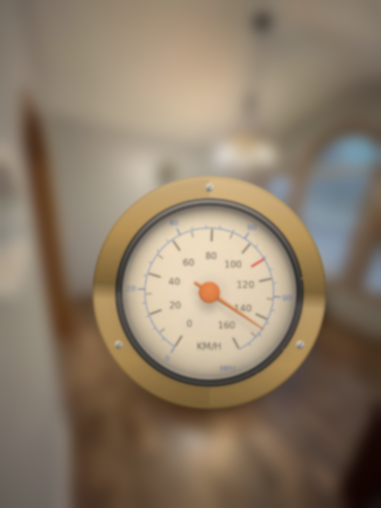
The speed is 145 km/h
